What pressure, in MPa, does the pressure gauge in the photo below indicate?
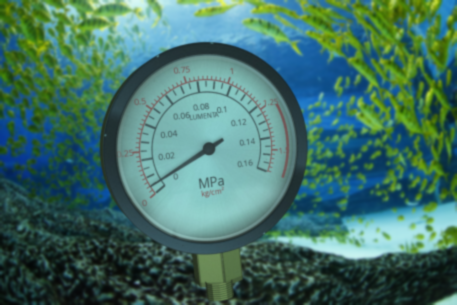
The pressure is 0.005 MPa
